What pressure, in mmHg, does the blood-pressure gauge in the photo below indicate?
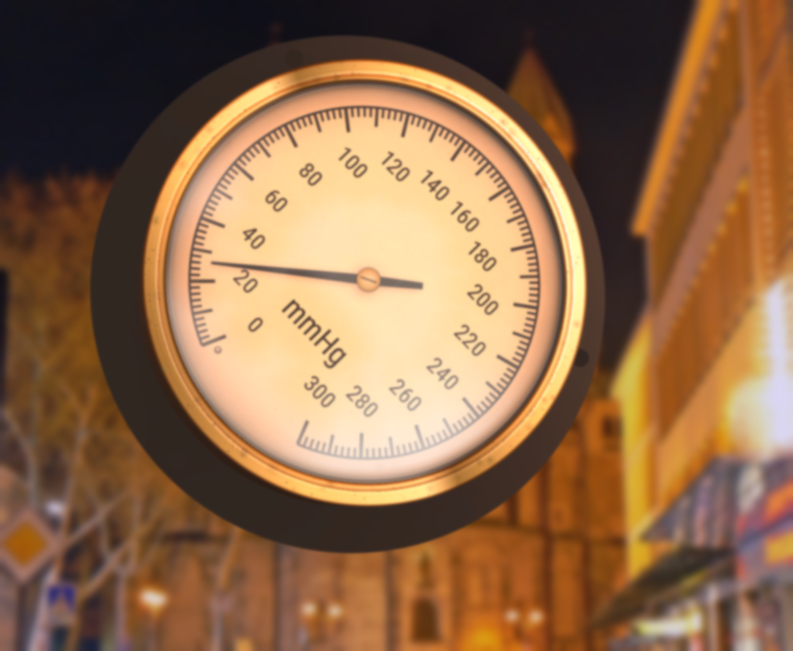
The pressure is 26 mmHg
